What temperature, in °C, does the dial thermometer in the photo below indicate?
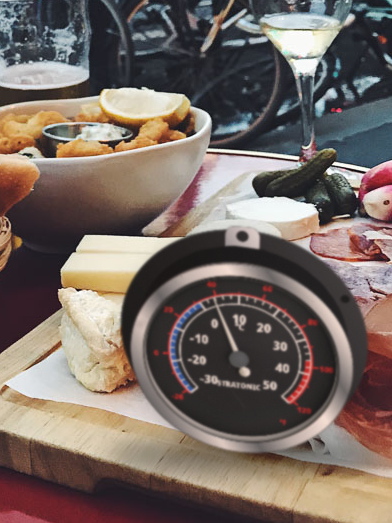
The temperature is 4 °C
